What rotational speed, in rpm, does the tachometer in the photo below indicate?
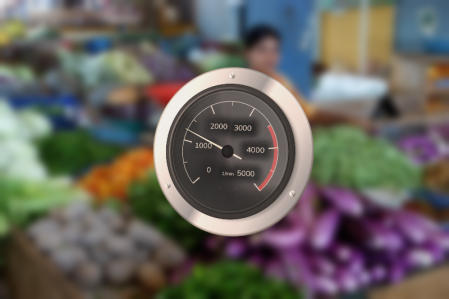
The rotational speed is 1250 rpm
